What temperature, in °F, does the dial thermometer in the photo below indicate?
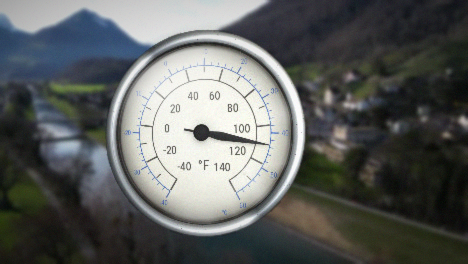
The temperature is 110 °F
